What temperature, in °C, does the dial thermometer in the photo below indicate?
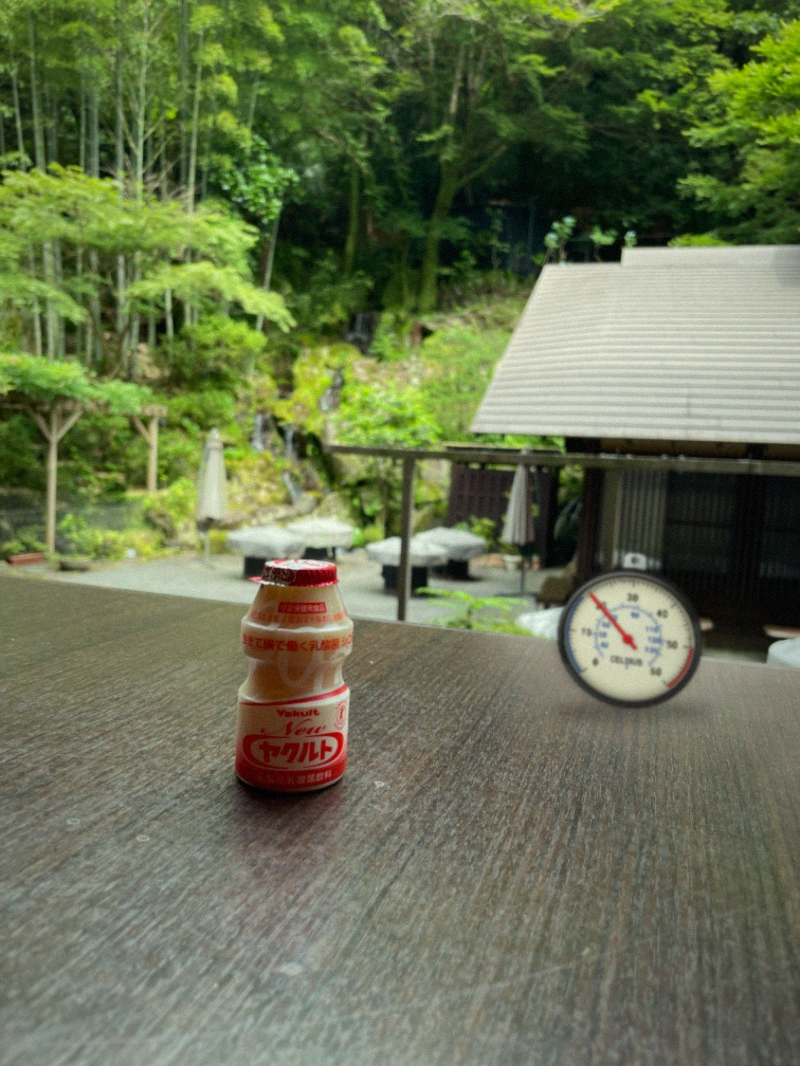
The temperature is 20 °C
